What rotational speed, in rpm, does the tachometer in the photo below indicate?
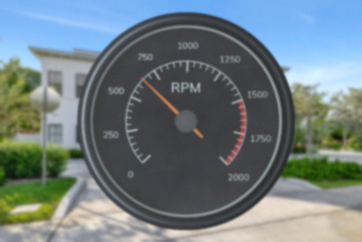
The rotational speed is 650 rpm
